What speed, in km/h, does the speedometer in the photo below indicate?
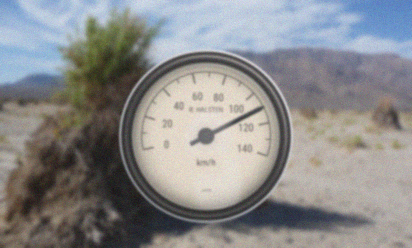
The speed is 110 km/h
